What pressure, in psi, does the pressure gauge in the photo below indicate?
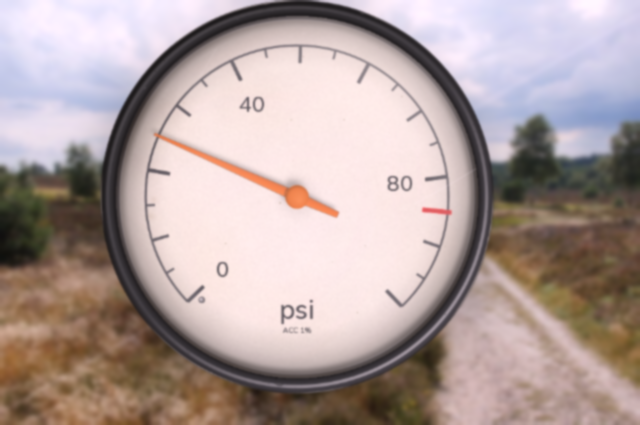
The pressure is 25 psi
